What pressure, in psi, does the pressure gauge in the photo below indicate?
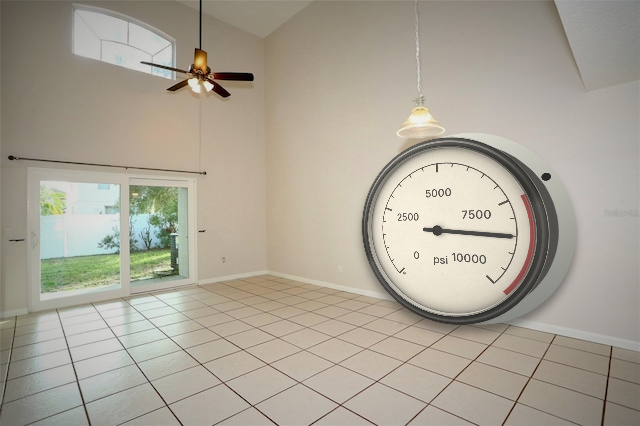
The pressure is 8500 psi
